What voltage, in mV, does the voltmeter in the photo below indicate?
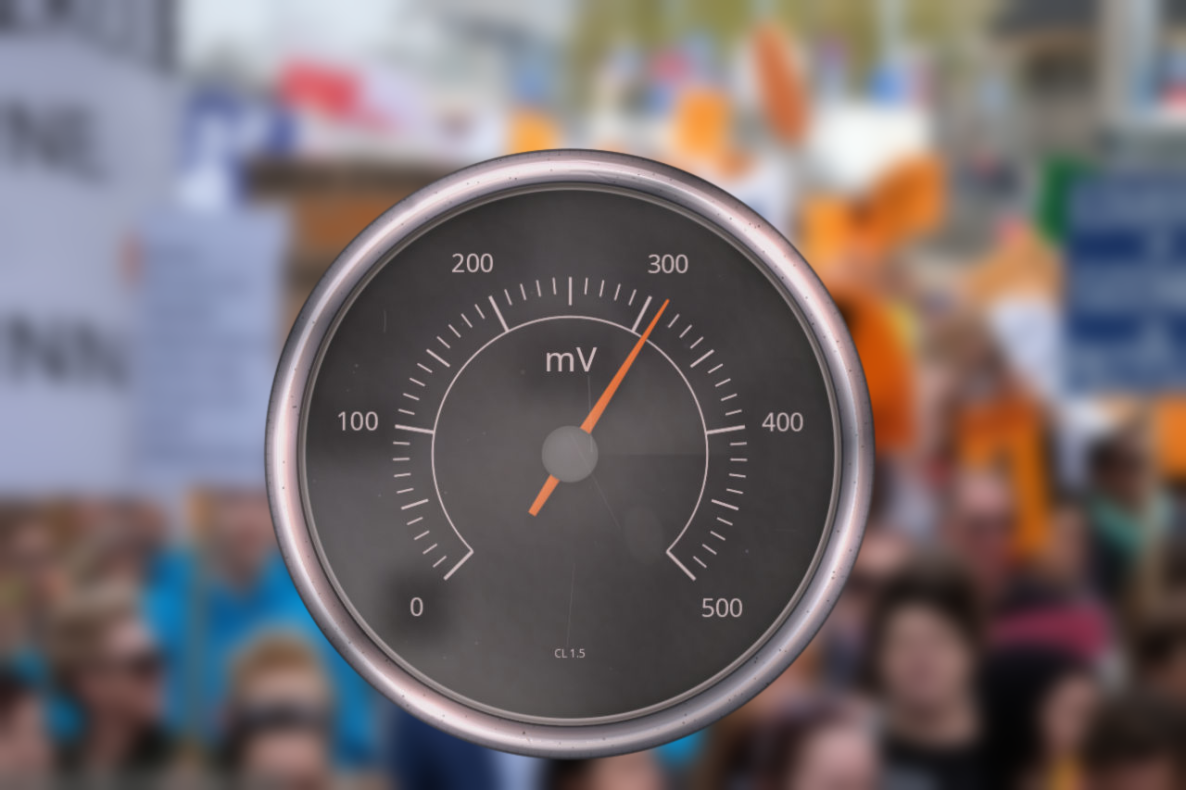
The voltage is 310 mV
